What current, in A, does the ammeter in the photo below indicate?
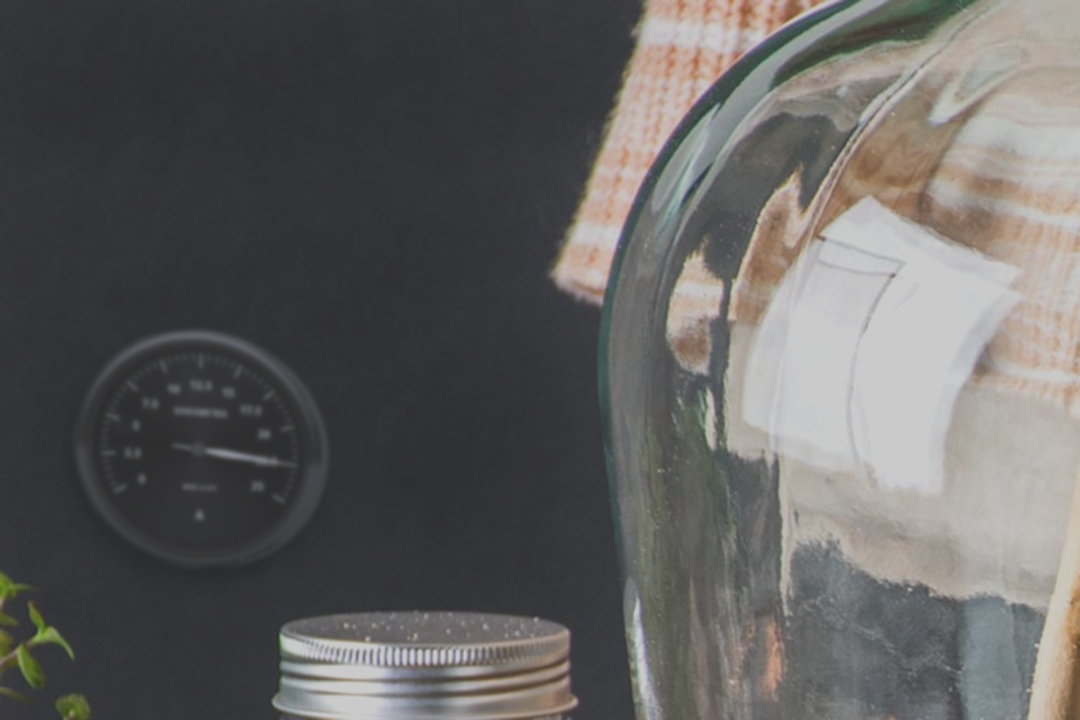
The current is 22.5 A
